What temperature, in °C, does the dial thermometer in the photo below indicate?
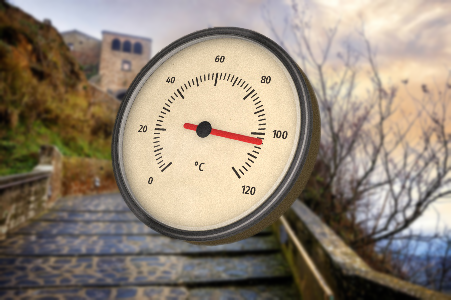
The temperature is 104 °C
